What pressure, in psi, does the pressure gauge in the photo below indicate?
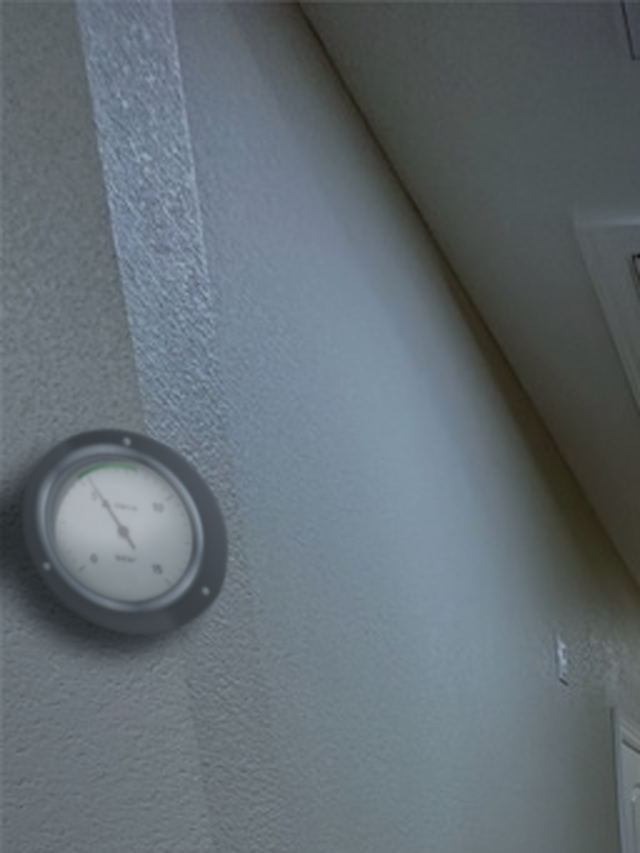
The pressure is 5.5 psi
